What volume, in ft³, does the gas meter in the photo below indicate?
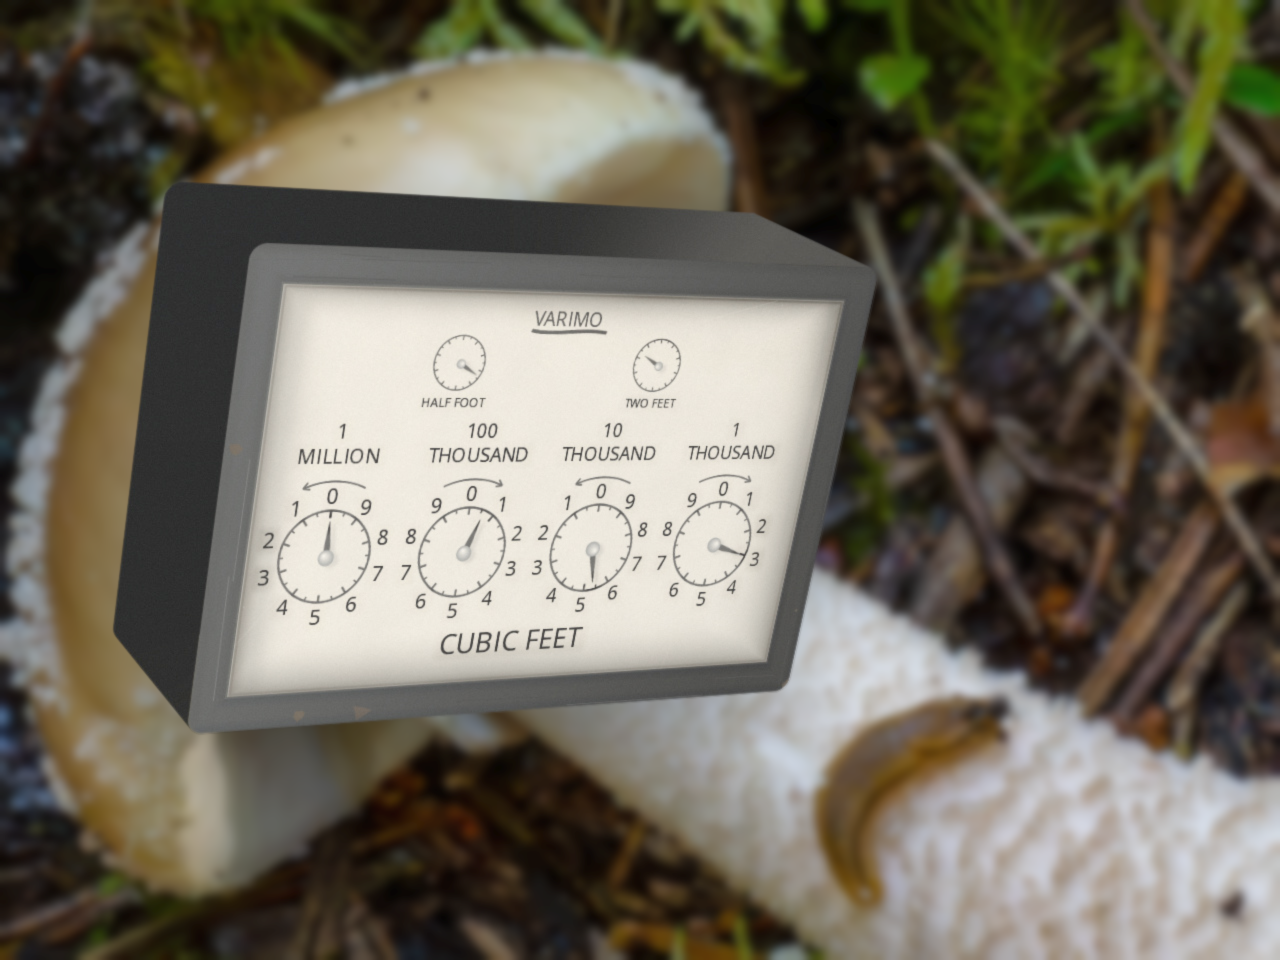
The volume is 5300 ft³
